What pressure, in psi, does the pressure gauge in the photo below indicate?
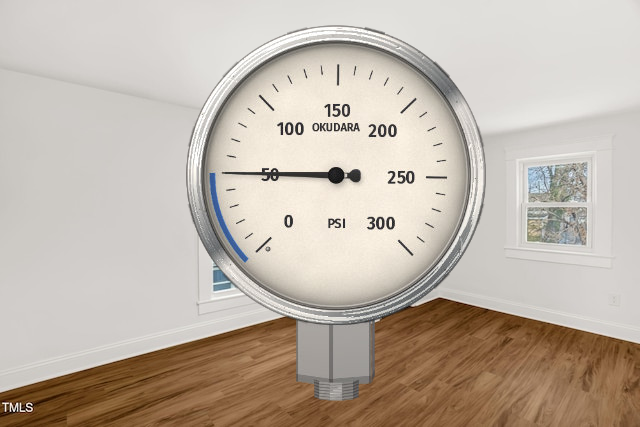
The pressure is 50 psi
